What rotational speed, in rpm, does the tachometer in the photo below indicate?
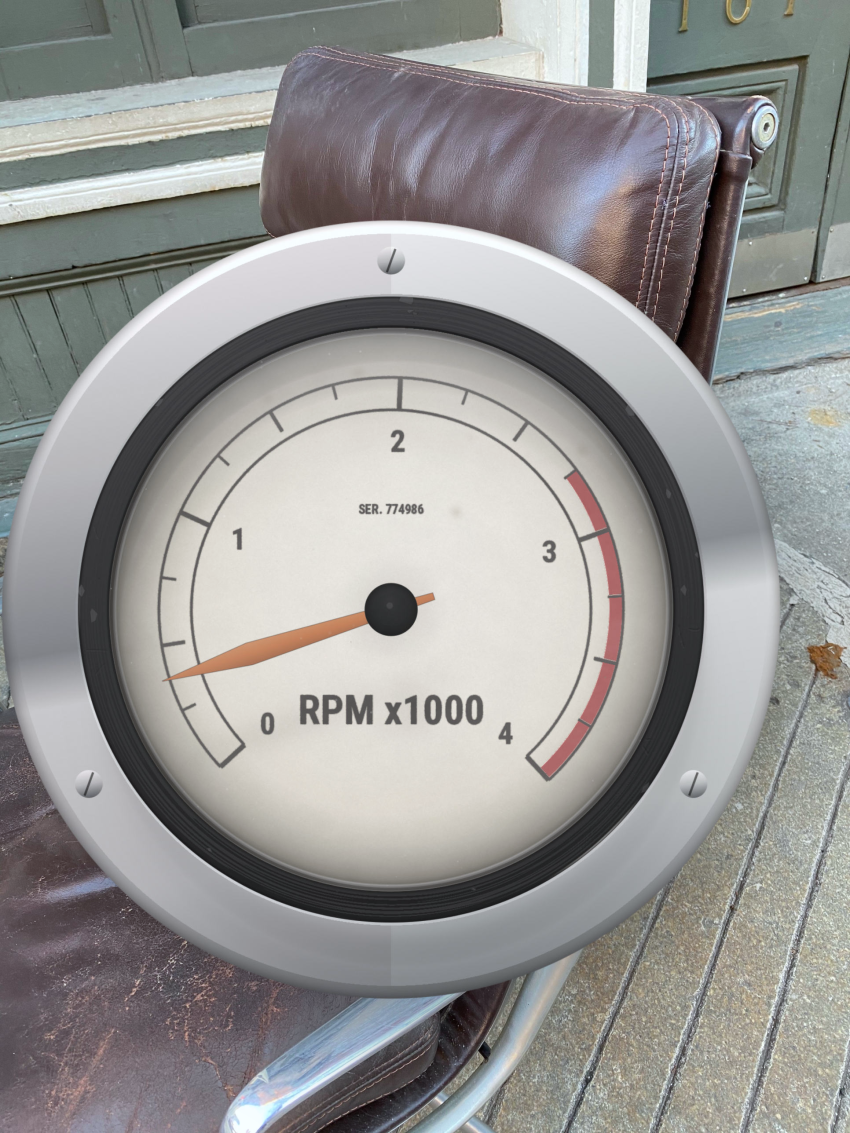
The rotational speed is 375 rpm
